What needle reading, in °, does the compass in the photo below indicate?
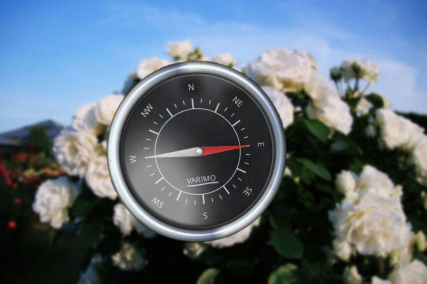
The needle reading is 90 °
